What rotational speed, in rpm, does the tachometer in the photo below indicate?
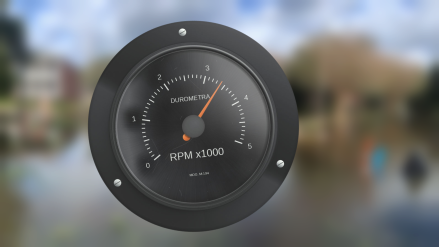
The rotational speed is 3400 rpm
